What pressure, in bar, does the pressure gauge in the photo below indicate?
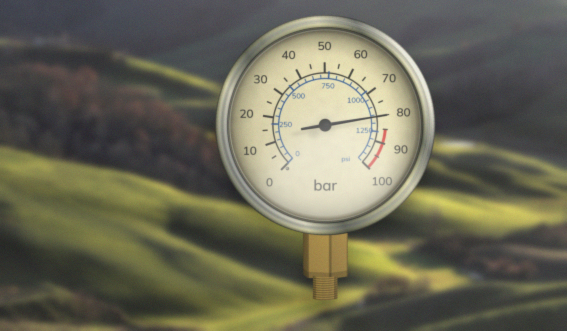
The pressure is 80 bar
